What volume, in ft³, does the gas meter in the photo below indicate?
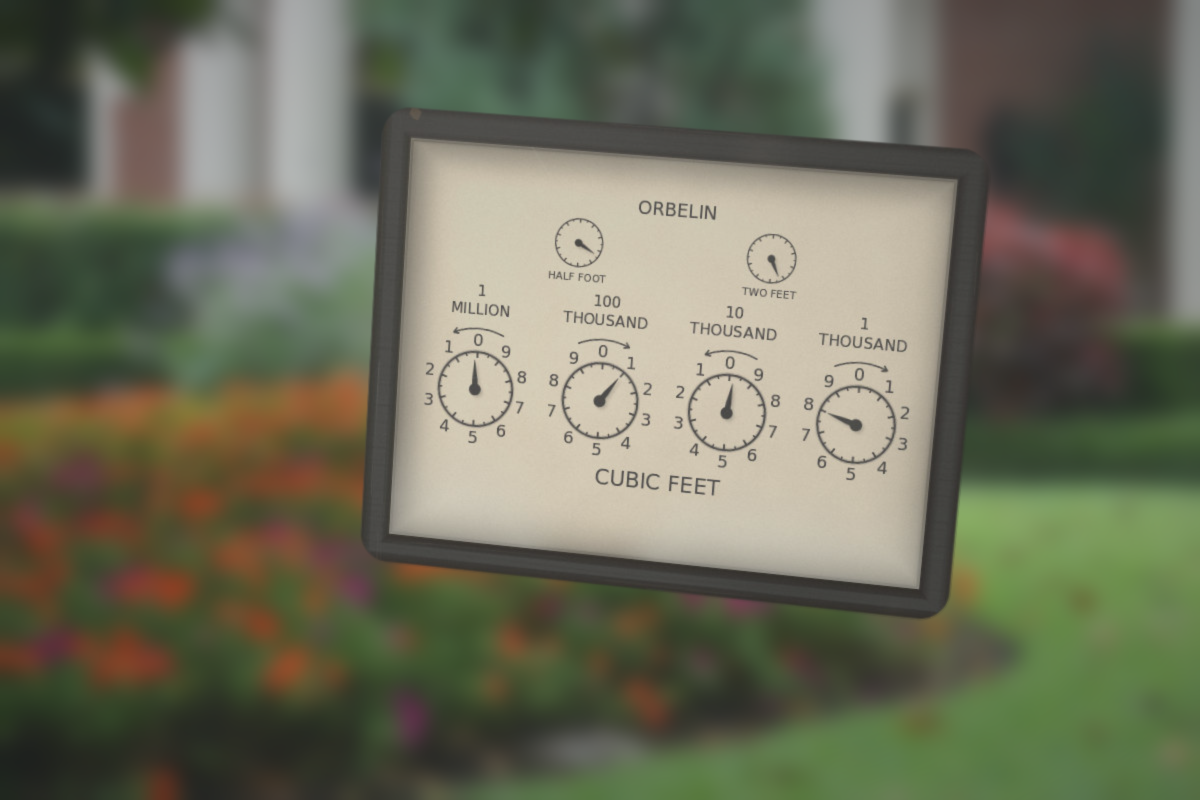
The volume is 9800 ft³
